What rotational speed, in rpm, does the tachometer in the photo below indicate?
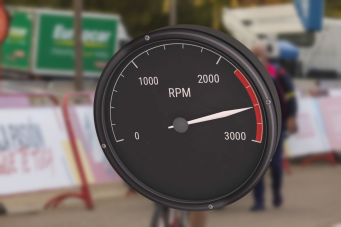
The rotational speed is 2600 rpm
